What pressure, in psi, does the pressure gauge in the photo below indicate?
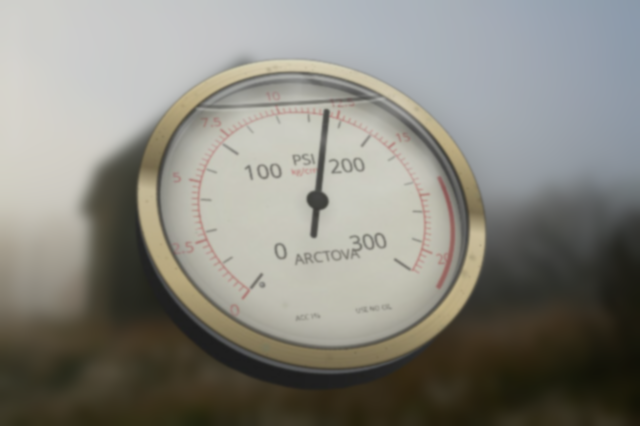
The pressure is 170 psi
